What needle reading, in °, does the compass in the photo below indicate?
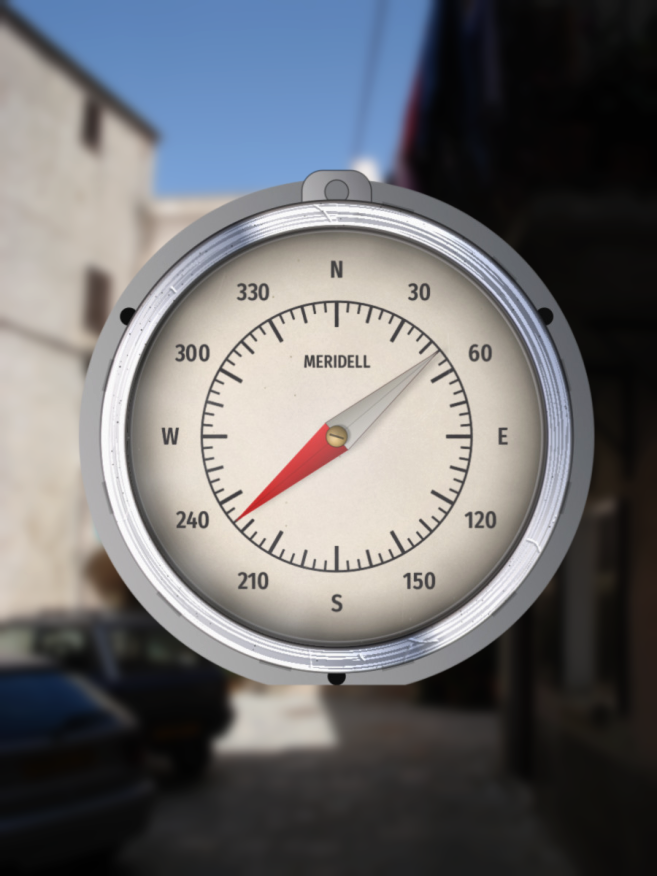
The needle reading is 230 °
